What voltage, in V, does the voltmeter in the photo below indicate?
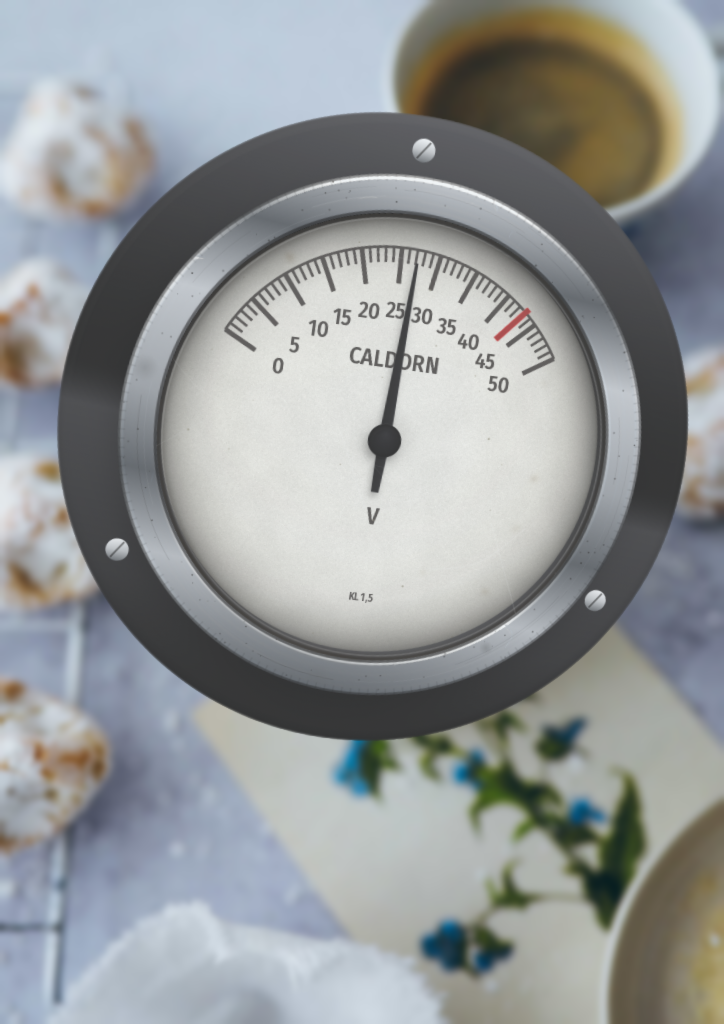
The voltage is 27 V
